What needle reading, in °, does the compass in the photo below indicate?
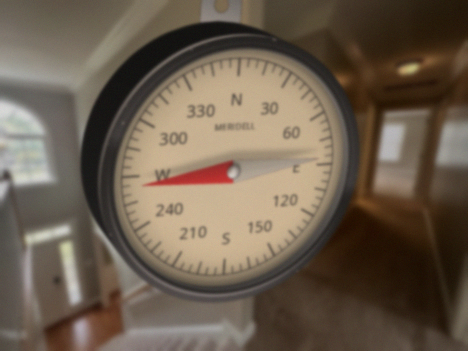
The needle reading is 265 °
